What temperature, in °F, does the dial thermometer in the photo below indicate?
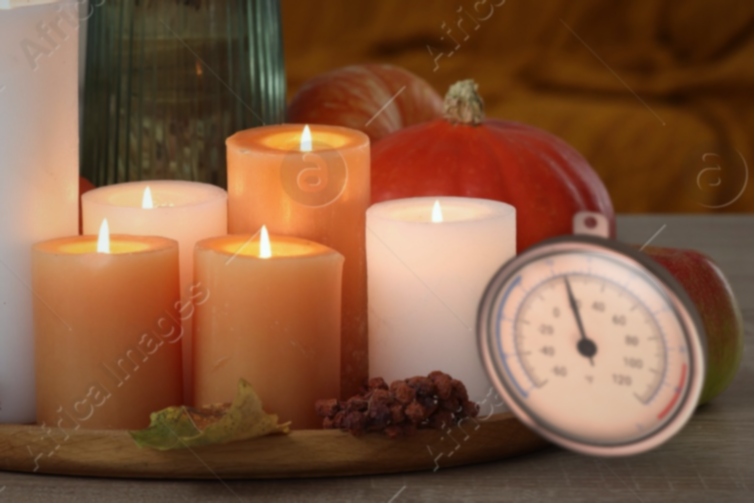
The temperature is 20 °F
